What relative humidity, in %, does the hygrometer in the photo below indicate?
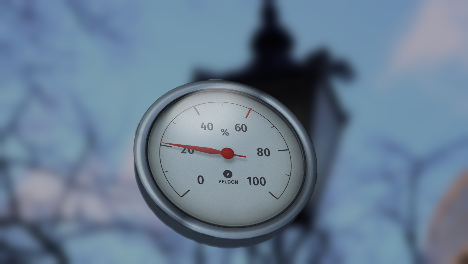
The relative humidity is 20 %
